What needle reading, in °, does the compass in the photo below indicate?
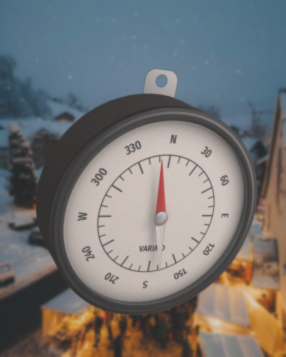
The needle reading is 350 °
